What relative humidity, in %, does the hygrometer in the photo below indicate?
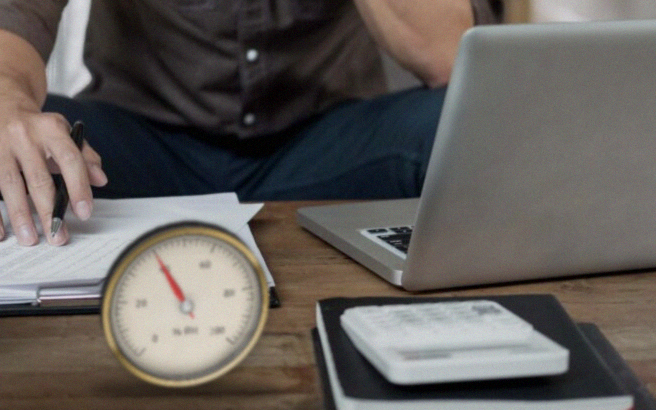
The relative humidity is 40 %
